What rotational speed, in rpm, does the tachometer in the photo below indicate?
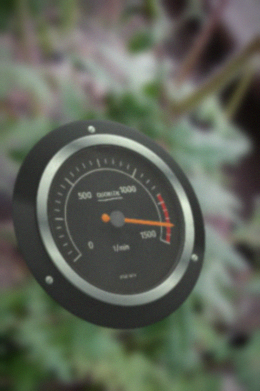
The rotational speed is 1400 rpm
